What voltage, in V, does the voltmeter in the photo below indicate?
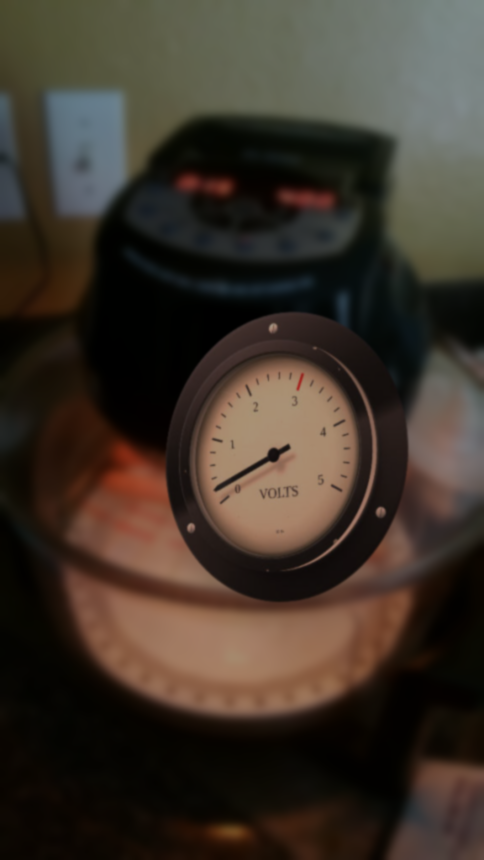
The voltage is 0.2 V
